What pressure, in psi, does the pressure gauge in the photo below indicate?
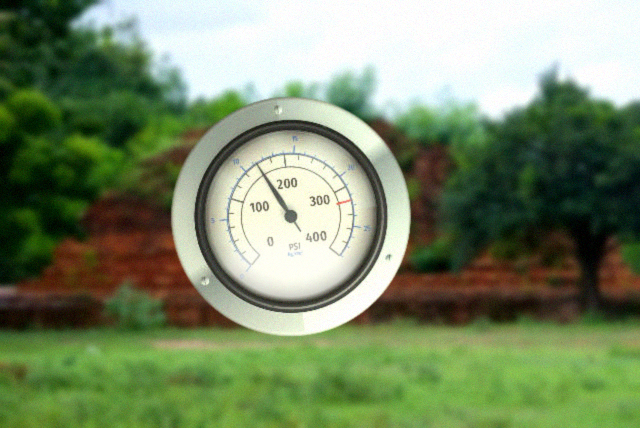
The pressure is 160 psi
